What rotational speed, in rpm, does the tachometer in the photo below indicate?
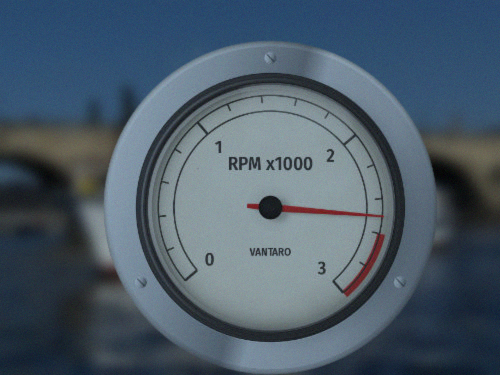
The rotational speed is 2500 rpm
